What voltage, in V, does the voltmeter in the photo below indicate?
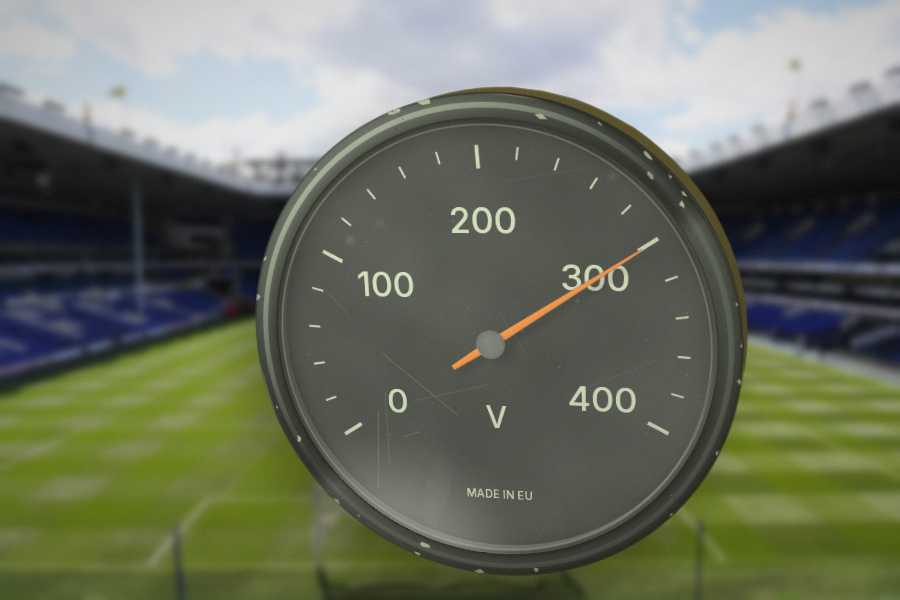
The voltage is 300 V
